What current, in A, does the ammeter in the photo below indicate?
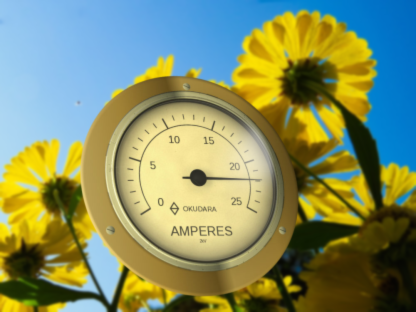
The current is 22 A
